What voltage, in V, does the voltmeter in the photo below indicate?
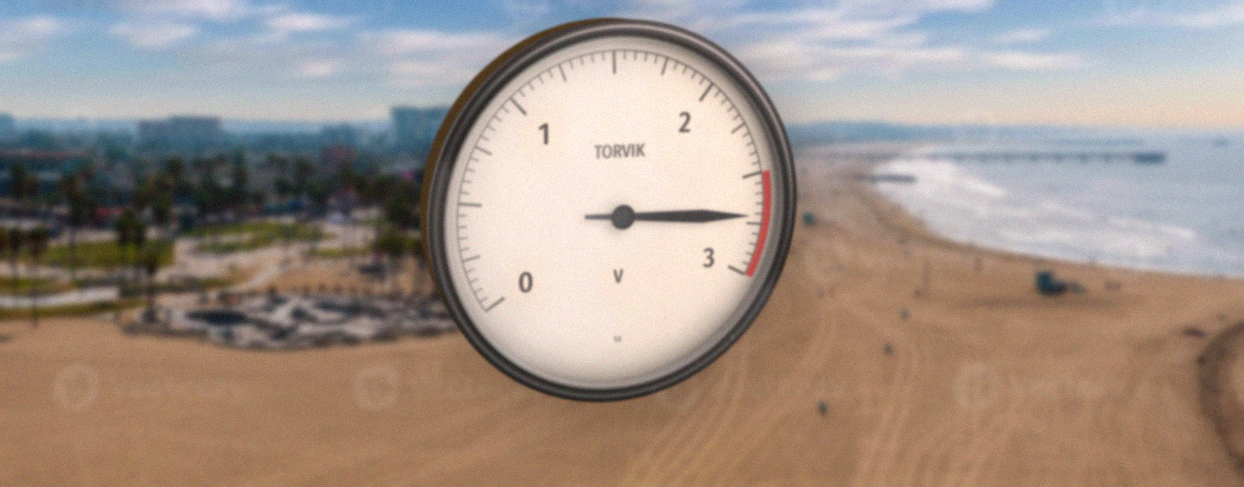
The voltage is 2.7 V
